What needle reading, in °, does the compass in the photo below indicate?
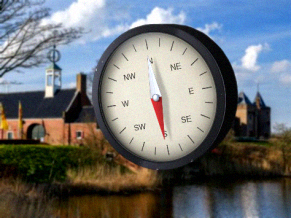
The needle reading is 180 °
